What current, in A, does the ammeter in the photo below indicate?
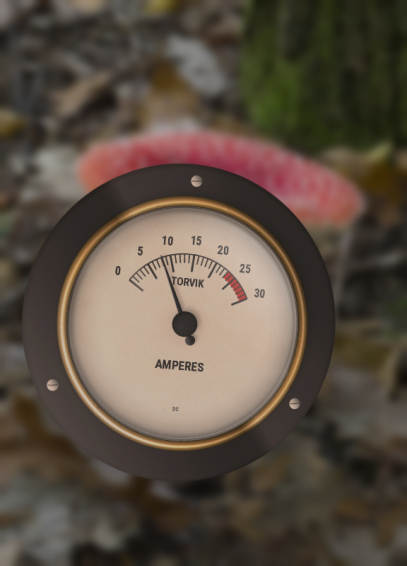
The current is 8 A
